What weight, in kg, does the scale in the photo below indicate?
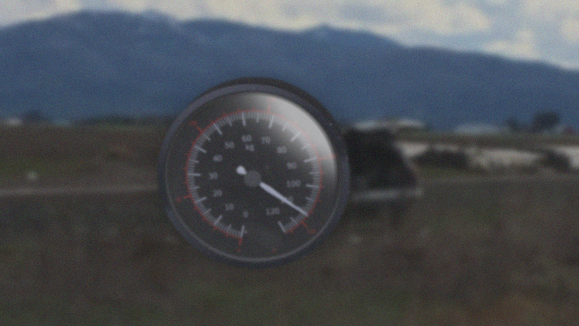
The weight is 110 kg
